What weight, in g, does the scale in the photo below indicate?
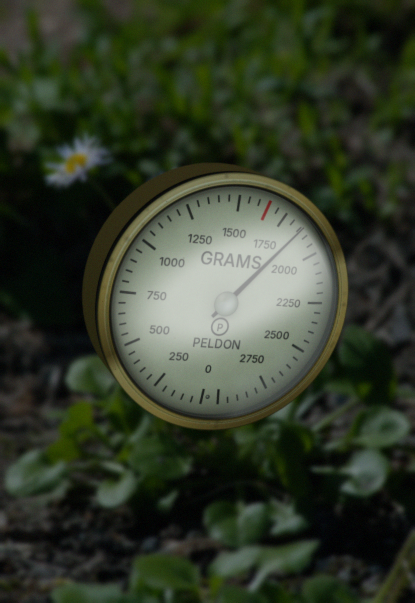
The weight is 1850 g
